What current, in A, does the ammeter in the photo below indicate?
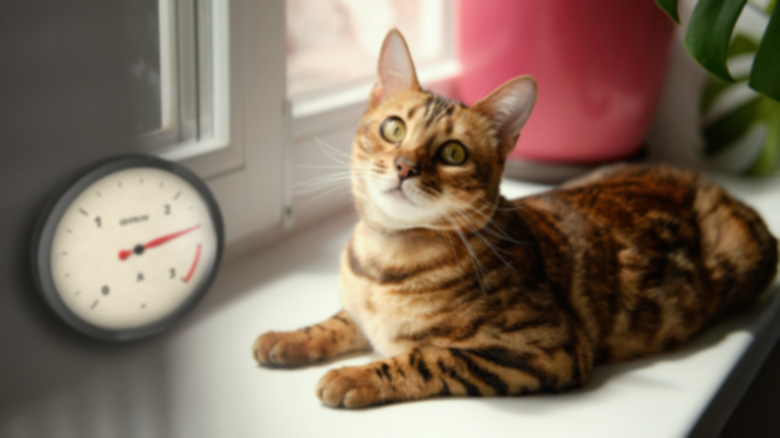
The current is 2.4 A
